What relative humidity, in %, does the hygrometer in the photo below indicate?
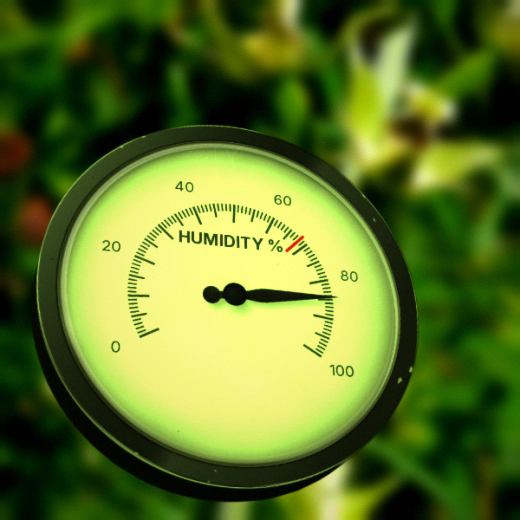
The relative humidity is 85 %
